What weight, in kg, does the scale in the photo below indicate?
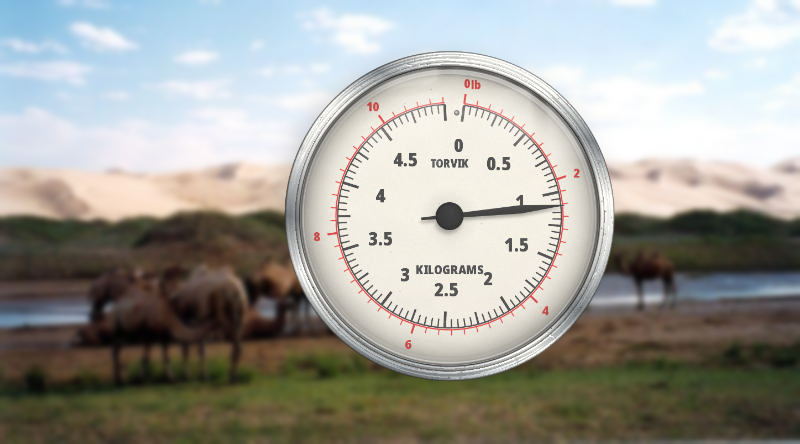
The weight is 1.1 kg
